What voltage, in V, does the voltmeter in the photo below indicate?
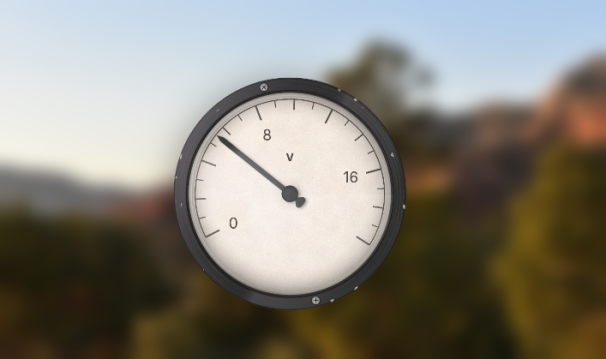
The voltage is 5.5 V
